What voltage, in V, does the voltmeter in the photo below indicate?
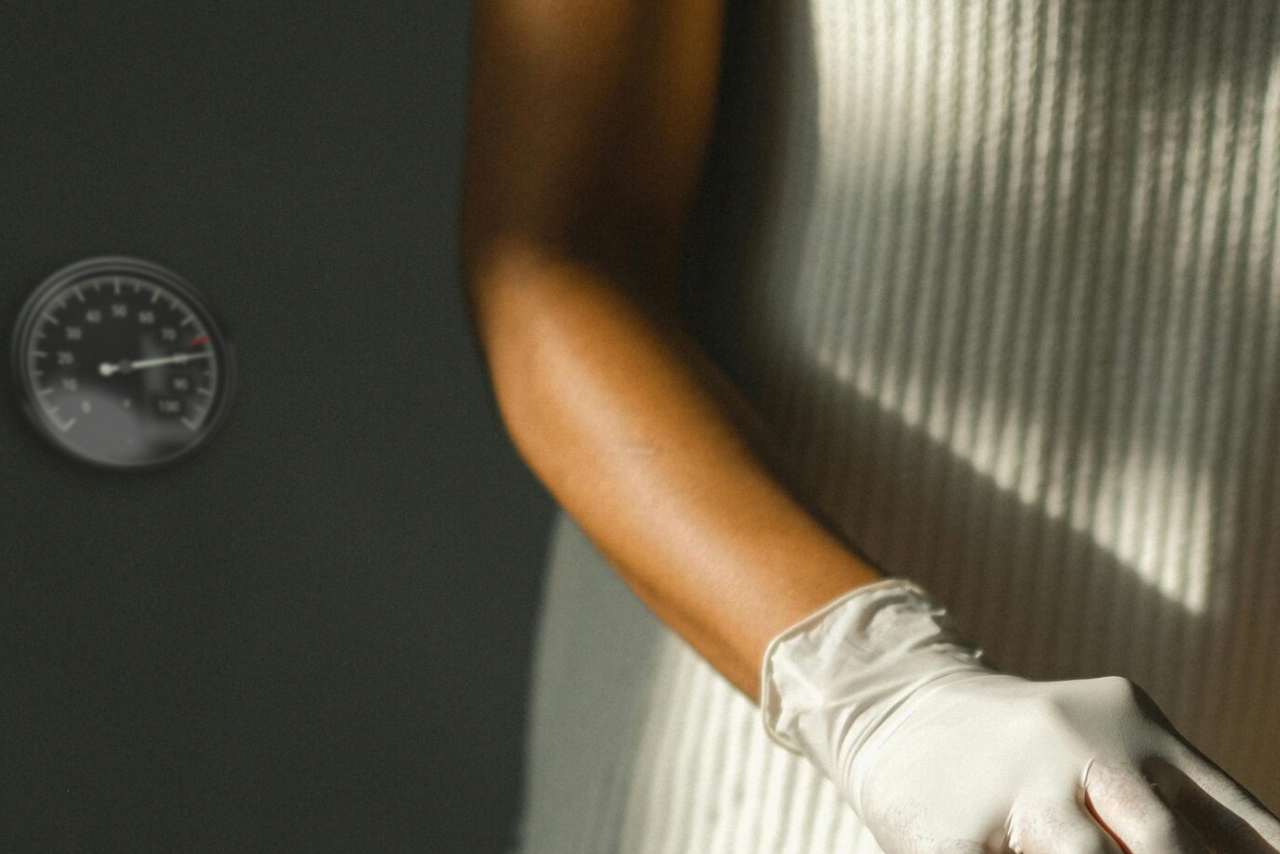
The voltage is 80 V
